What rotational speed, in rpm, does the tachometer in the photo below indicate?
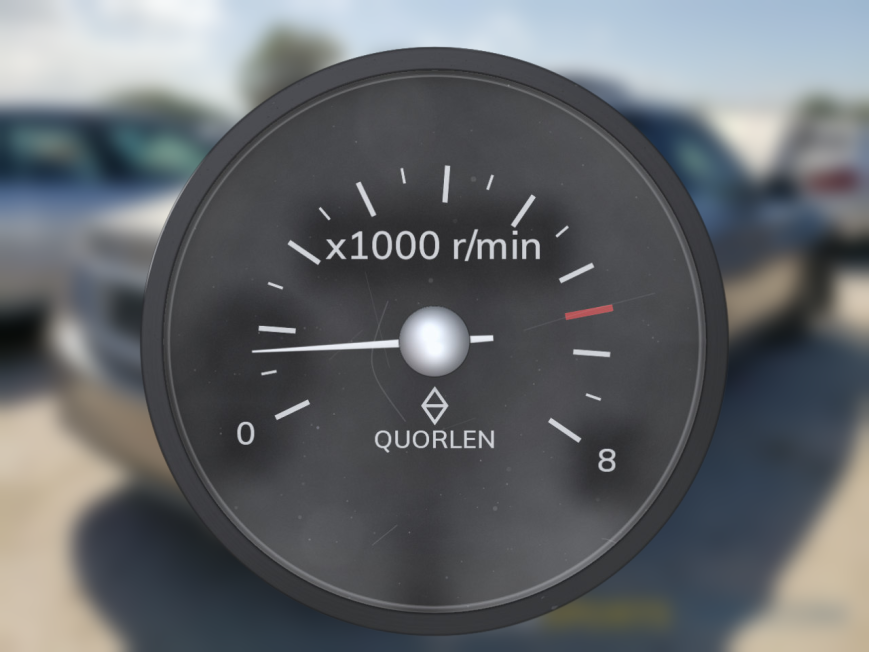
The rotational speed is 750 rpm
